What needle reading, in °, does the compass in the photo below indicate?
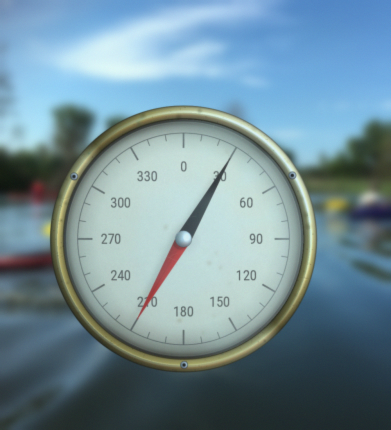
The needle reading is 210 °
